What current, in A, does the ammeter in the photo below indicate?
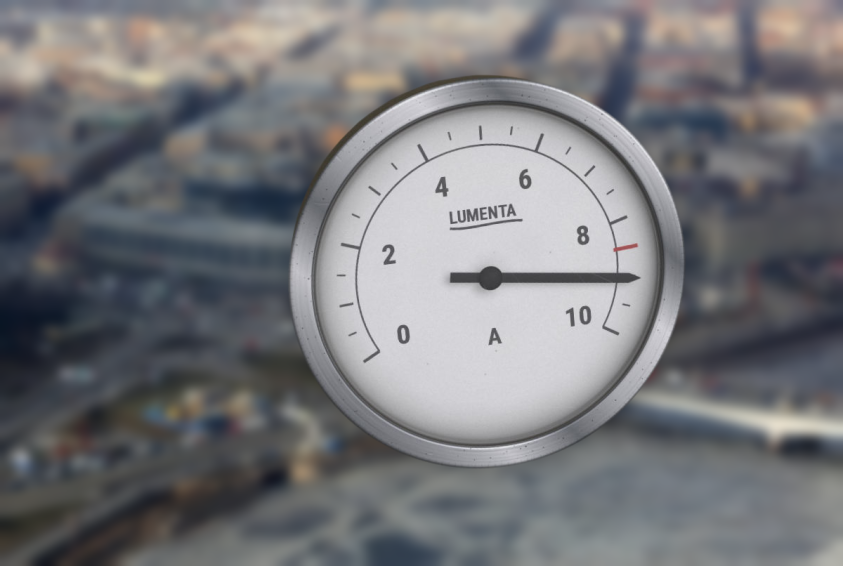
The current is 9 A
